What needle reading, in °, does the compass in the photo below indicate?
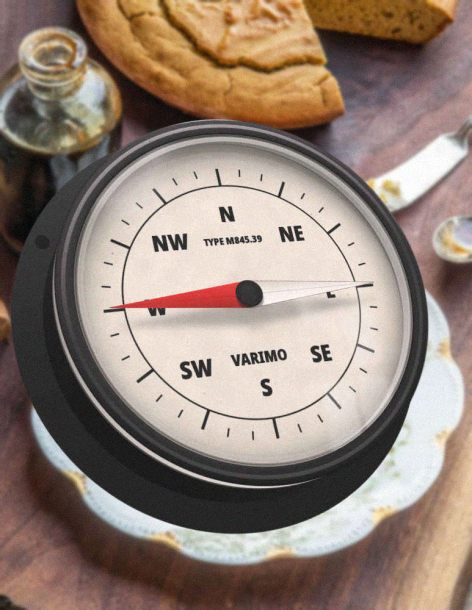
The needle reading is 270 °
